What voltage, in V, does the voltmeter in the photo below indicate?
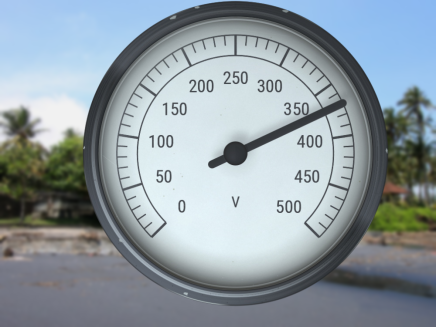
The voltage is 370 V
